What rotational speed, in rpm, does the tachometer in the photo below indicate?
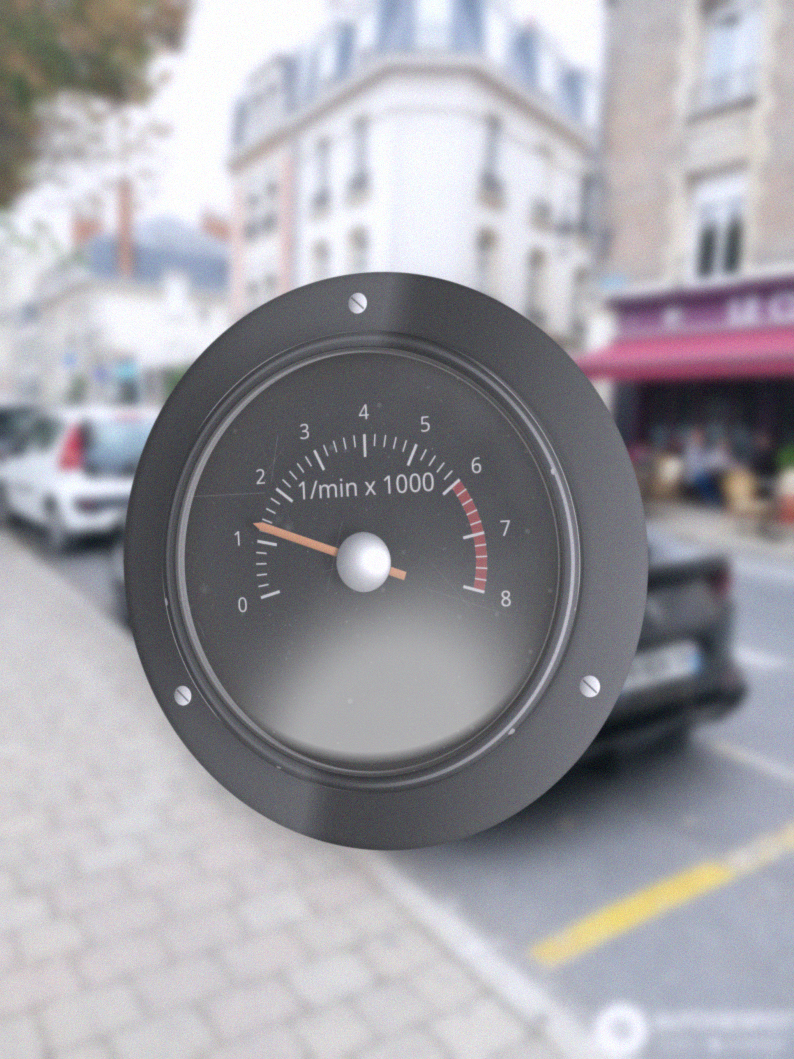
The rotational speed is 1300 rpm
